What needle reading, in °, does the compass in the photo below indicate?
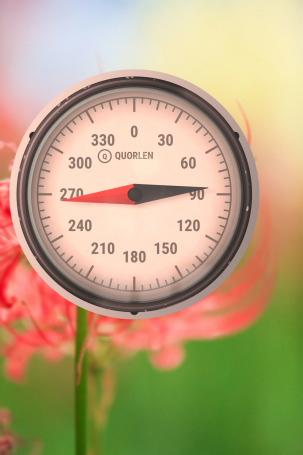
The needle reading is 265 °
